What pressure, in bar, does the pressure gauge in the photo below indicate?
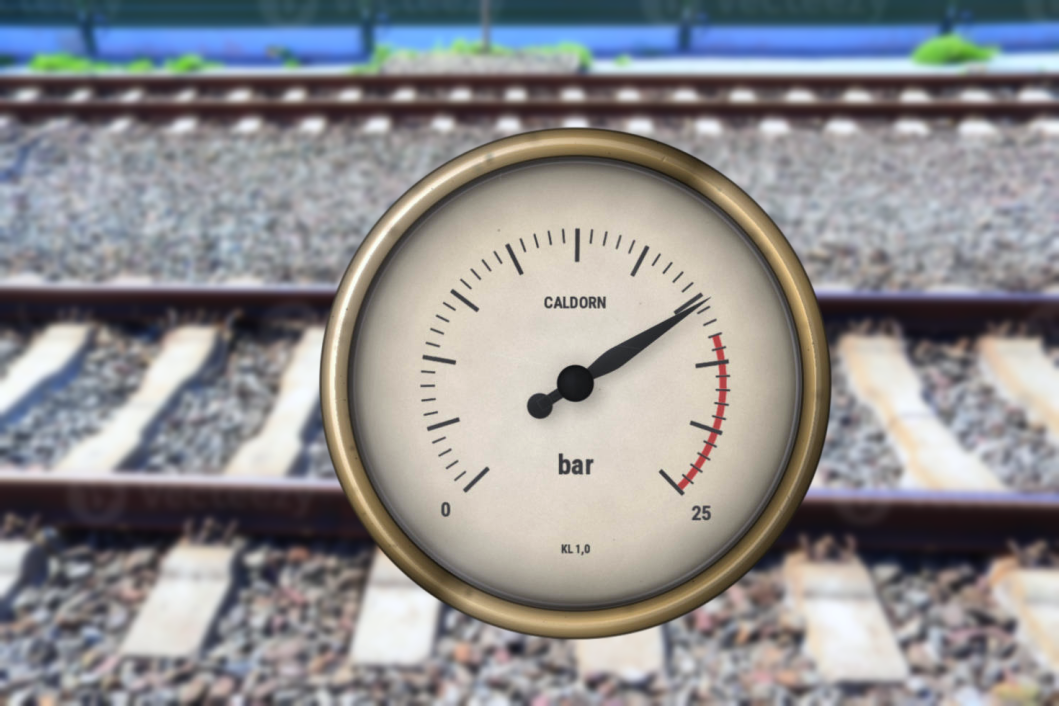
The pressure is 17.75 bar
